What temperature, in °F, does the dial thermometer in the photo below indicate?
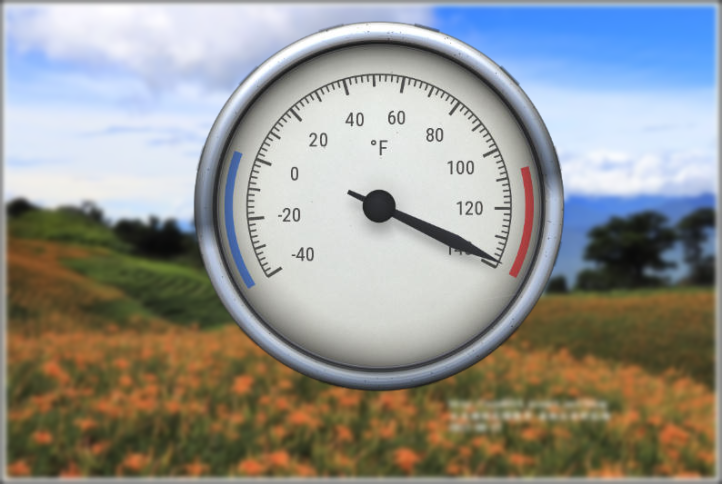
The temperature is 138 °F
